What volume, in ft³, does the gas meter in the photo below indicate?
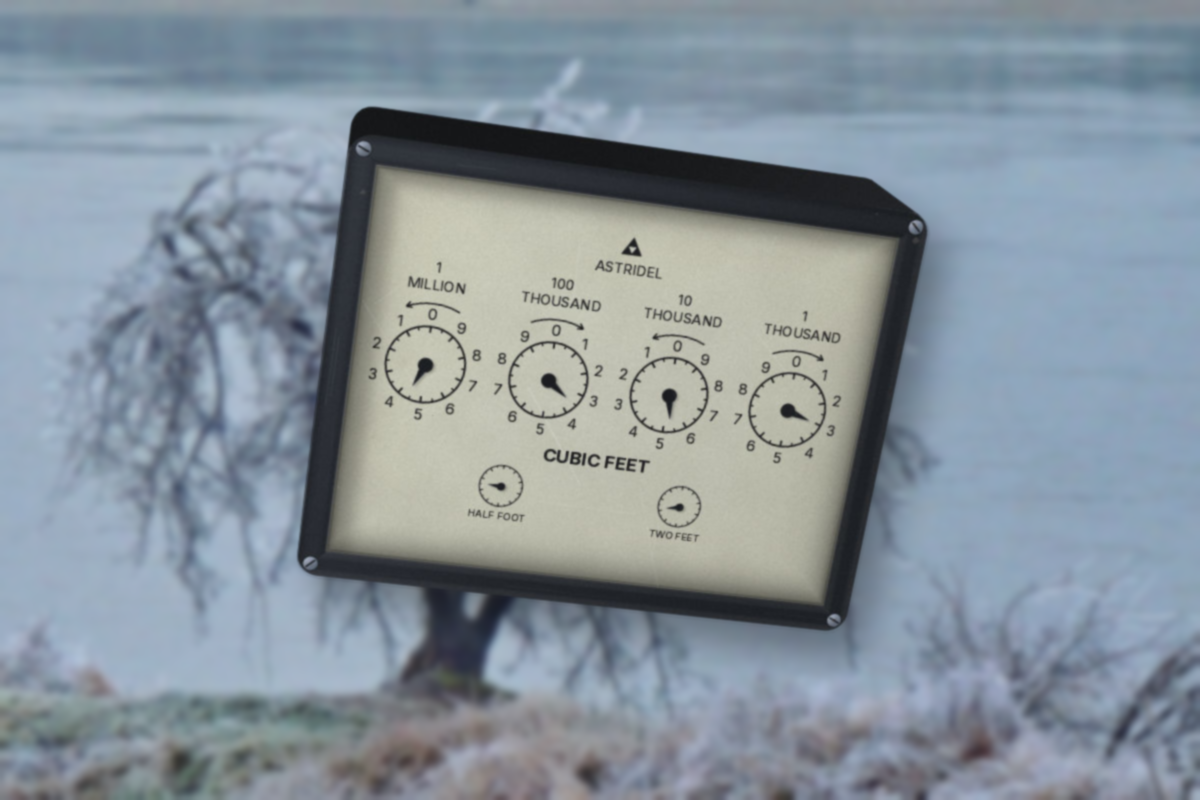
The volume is 435300 ft³
